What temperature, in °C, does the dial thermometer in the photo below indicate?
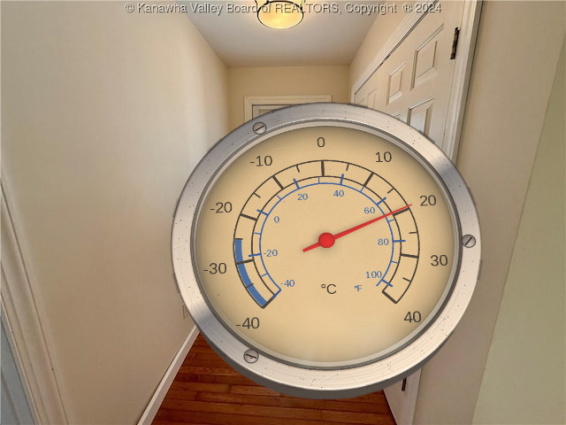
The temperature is 20 °C
